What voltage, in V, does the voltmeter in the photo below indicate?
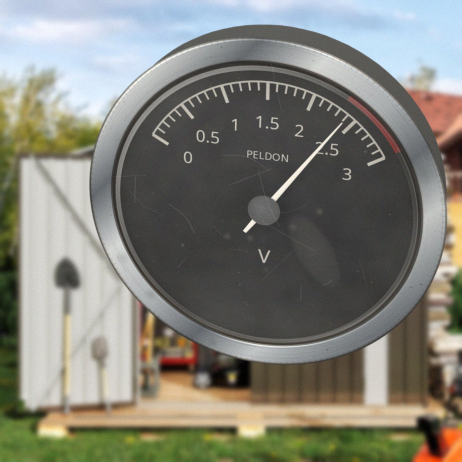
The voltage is 2.4 V
